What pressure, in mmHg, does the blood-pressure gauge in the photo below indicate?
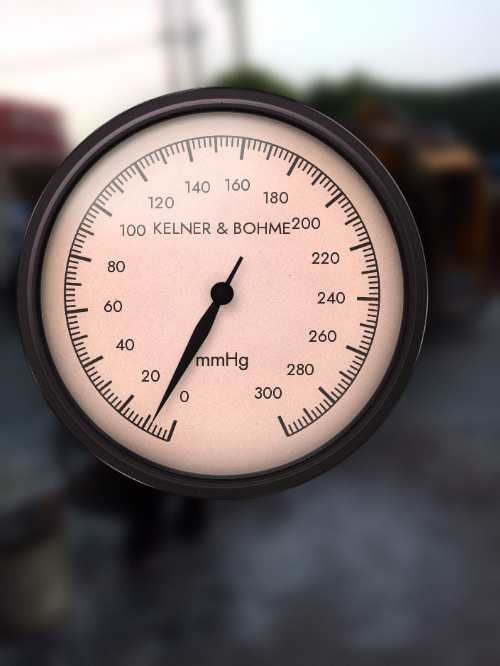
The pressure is 8 mmHg
